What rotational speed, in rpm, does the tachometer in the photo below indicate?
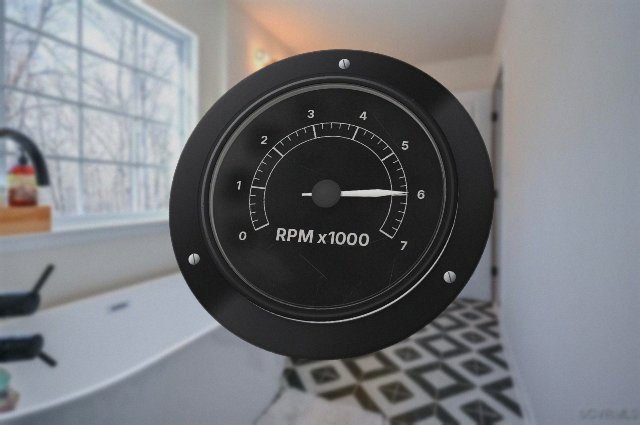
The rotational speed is 6000 rpm
